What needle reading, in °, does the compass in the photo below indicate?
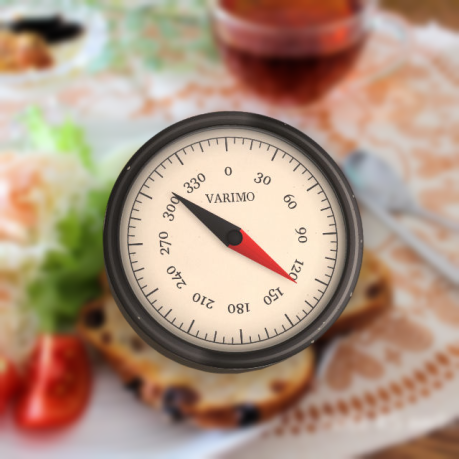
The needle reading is 130 °
